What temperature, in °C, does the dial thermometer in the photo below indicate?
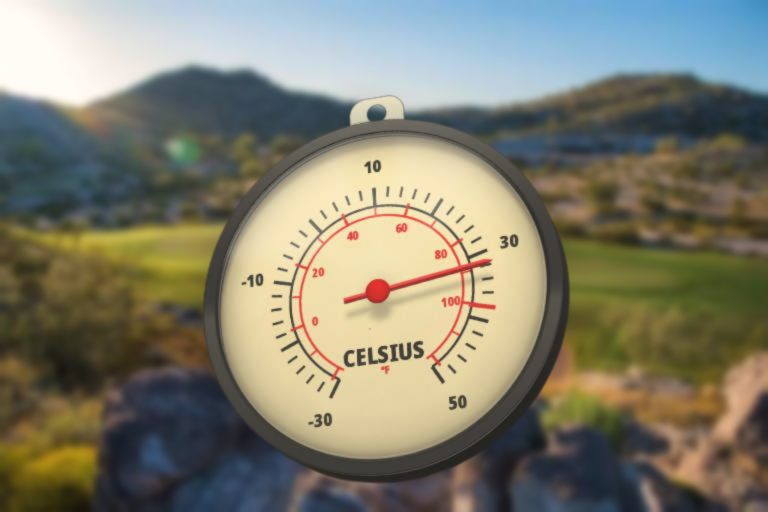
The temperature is 32 °C
